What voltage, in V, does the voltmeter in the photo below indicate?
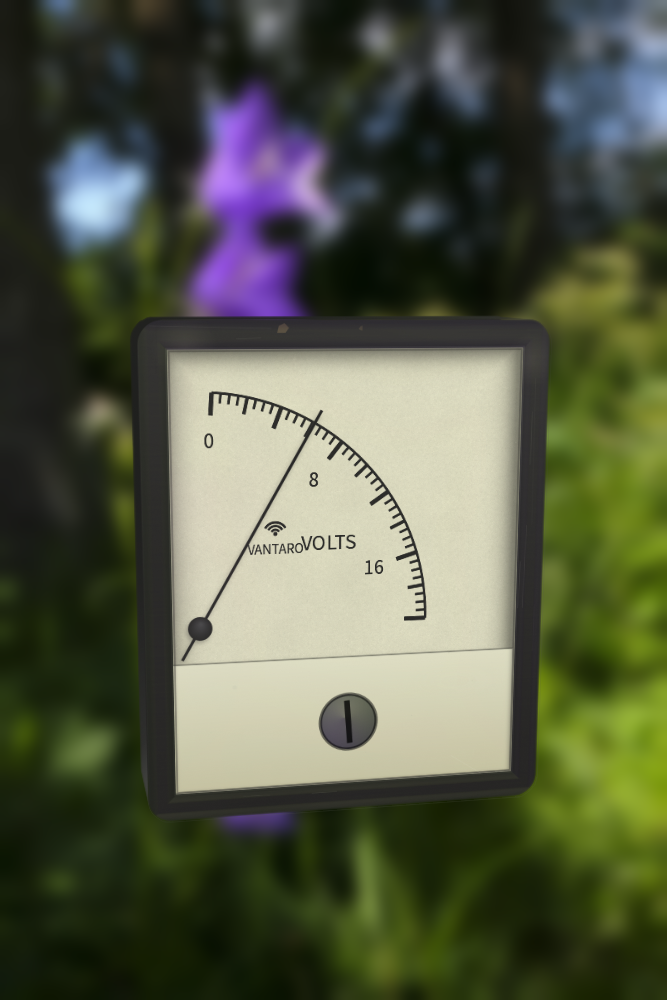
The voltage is 6 V
